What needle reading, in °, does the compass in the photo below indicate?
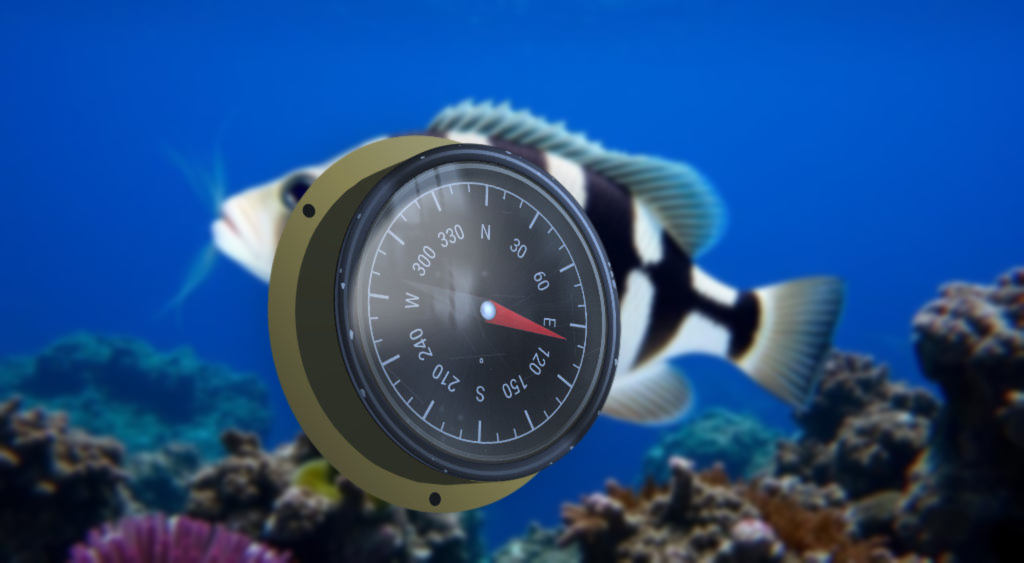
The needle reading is 100 °
